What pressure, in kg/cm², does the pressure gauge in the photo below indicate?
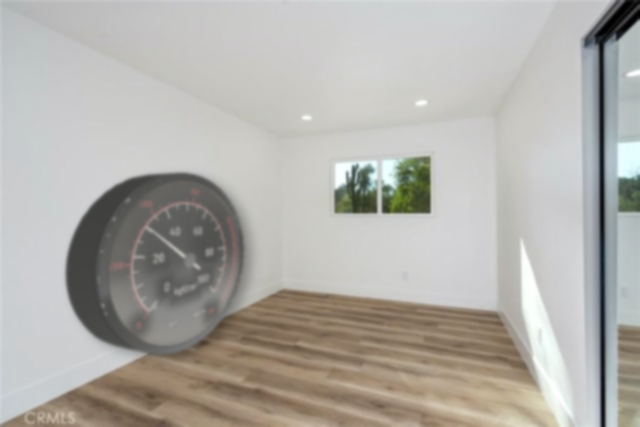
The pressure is 30 kg/cm²
